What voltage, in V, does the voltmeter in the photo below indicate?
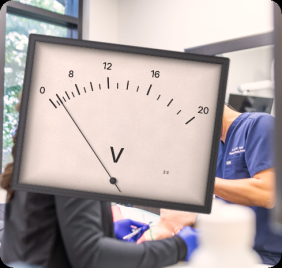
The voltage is 4 V
